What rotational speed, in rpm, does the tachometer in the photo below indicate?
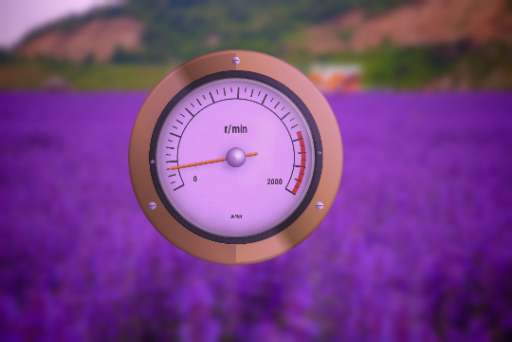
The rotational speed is 150 rpm
